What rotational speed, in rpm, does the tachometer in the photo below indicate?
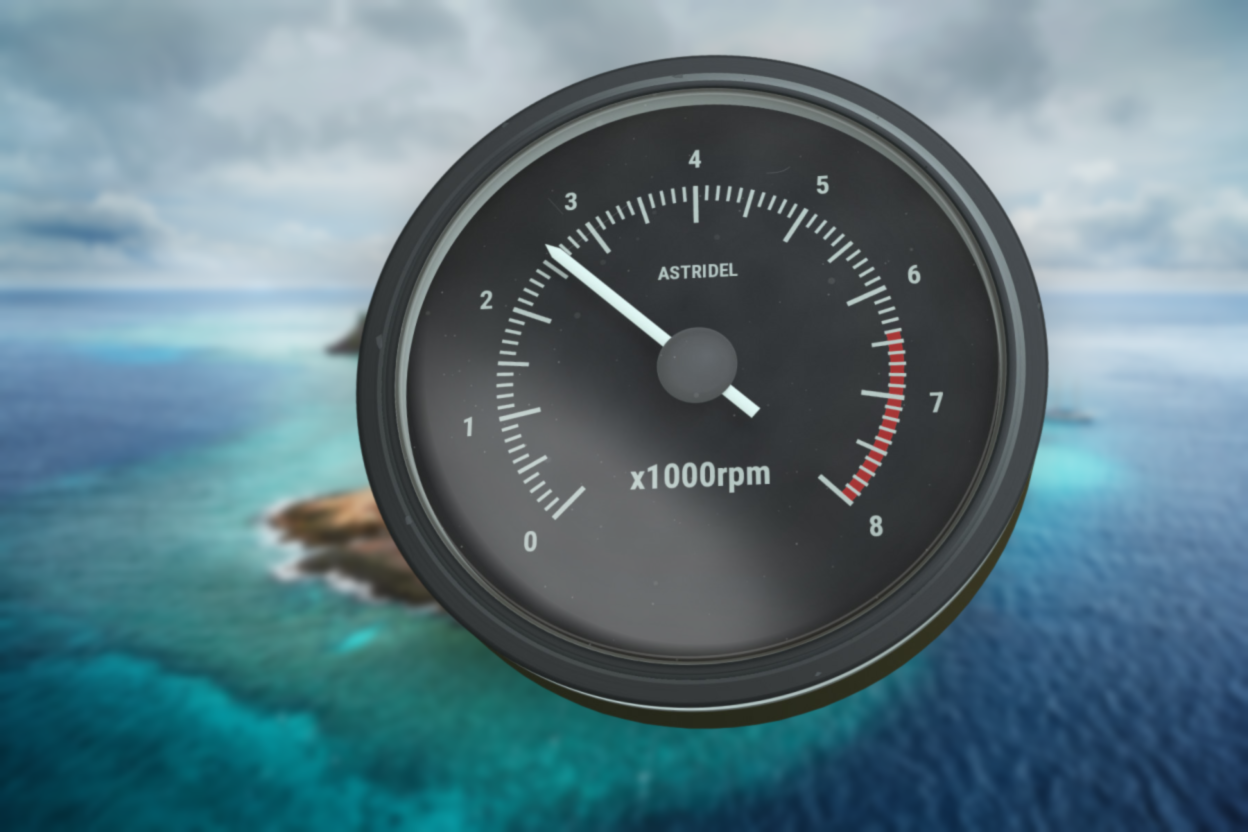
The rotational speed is 2600 rpm
